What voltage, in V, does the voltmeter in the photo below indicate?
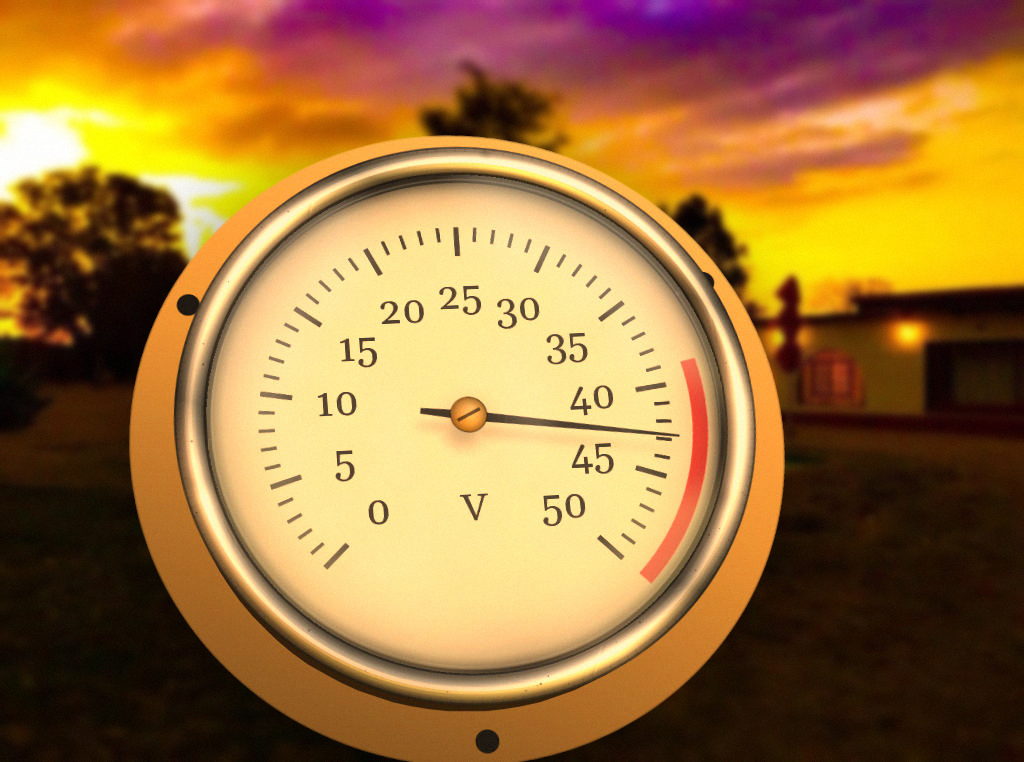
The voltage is 43 V
